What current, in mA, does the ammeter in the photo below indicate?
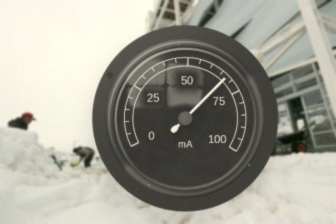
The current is 67.5 mA
